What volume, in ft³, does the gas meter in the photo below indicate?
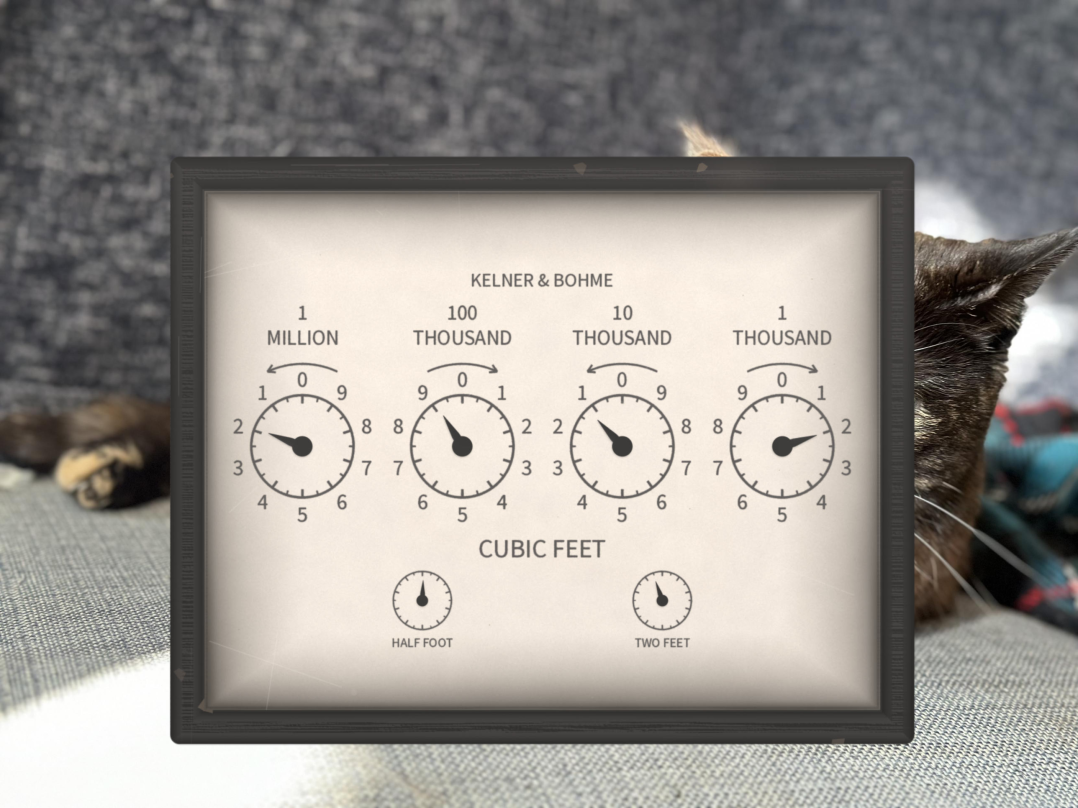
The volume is 191200 ft³
